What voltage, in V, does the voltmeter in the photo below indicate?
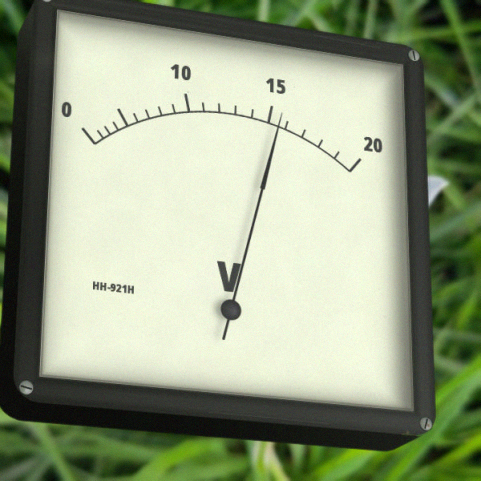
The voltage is 15.5 V
